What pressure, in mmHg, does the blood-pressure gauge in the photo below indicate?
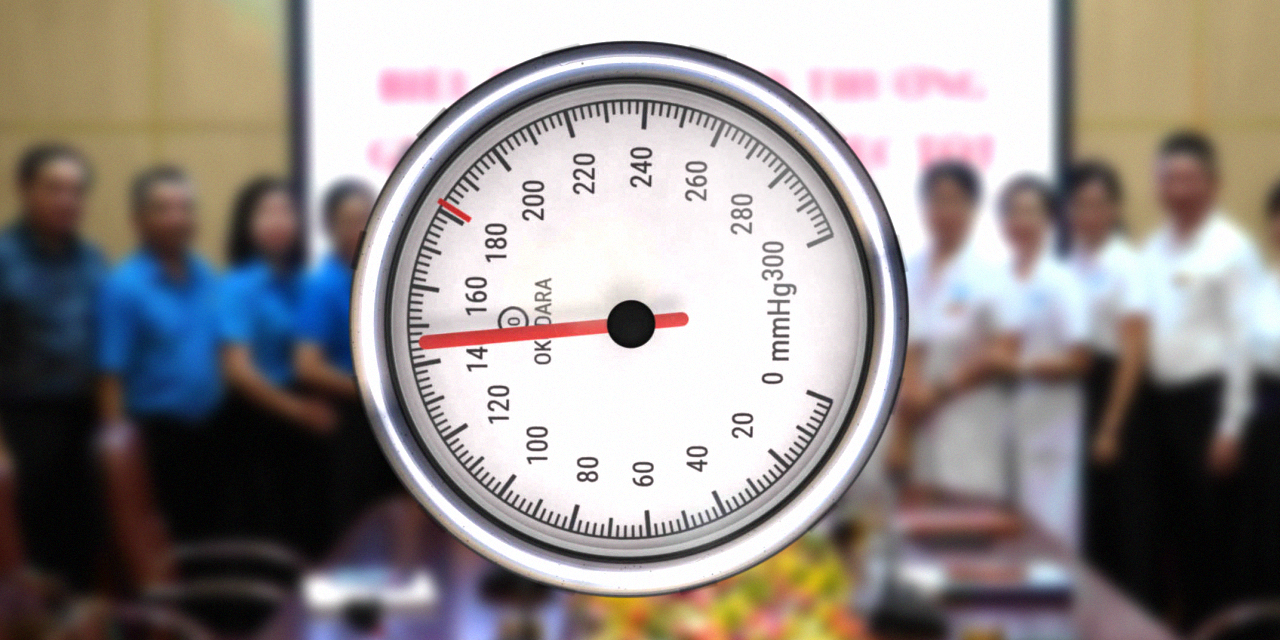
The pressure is 146 mmHg
